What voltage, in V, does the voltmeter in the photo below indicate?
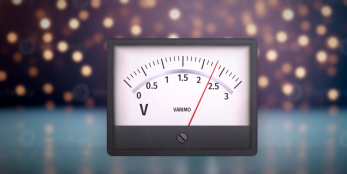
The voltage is 2.3 V
